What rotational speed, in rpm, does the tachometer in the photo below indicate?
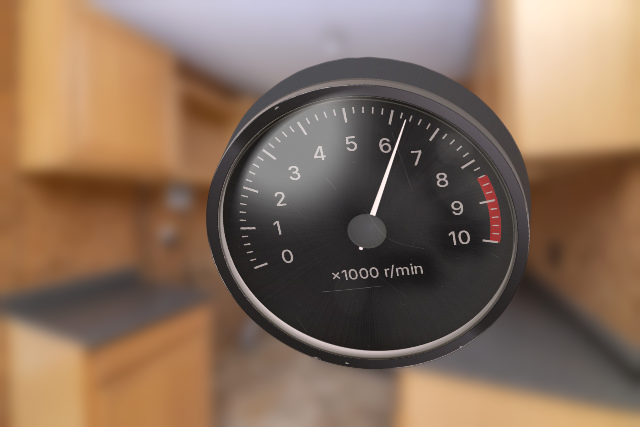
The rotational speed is 6300 rpm
